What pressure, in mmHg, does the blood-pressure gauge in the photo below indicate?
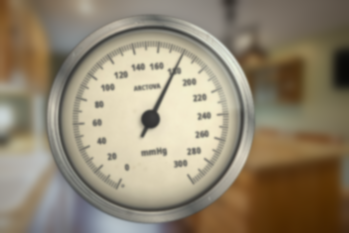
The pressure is 180 mmHg
